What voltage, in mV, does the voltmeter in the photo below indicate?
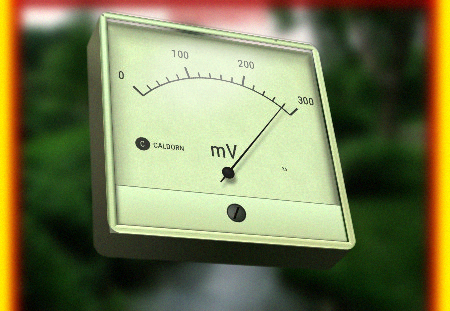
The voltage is 280 mV
